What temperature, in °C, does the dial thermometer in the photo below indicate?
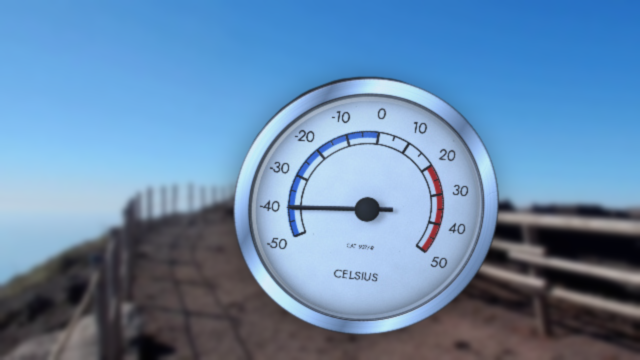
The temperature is -40 °C
